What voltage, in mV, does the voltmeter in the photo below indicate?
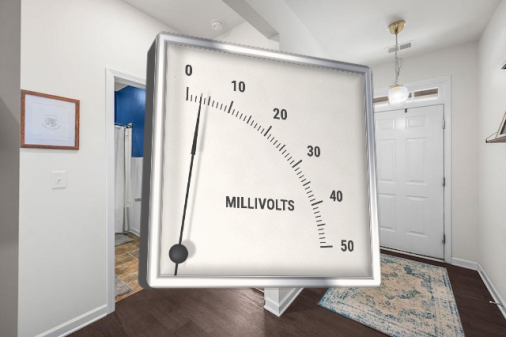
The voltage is 3 mV
